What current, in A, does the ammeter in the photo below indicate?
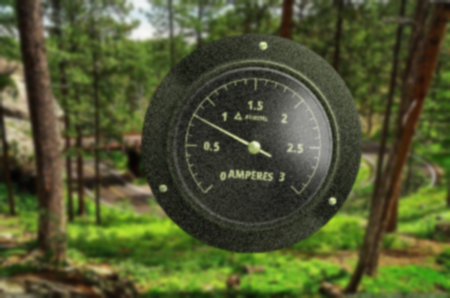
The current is 0.8 A
